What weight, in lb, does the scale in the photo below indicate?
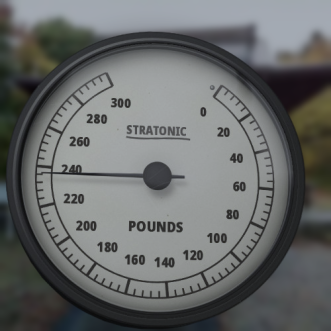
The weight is 236 lb
